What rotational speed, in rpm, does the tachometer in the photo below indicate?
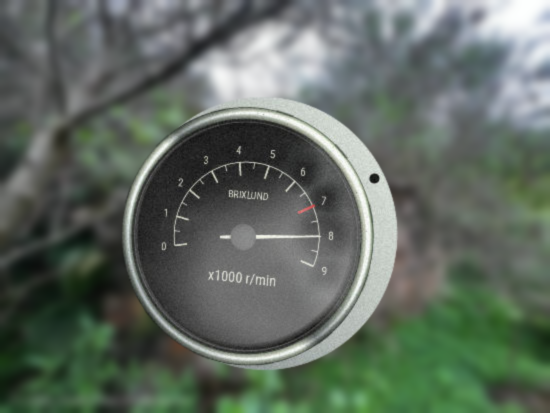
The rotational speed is 8000 rpm
